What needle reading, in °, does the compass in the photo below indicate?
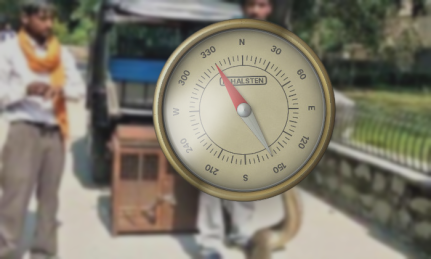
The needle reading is 330 °
